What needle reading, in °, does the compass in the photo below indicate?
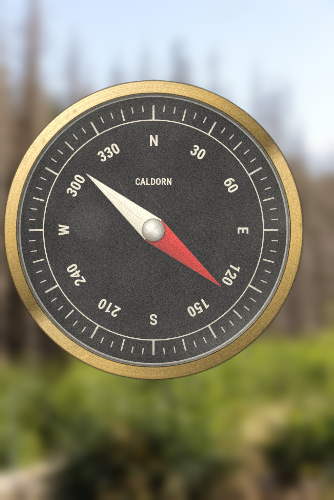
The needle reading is 130 °
